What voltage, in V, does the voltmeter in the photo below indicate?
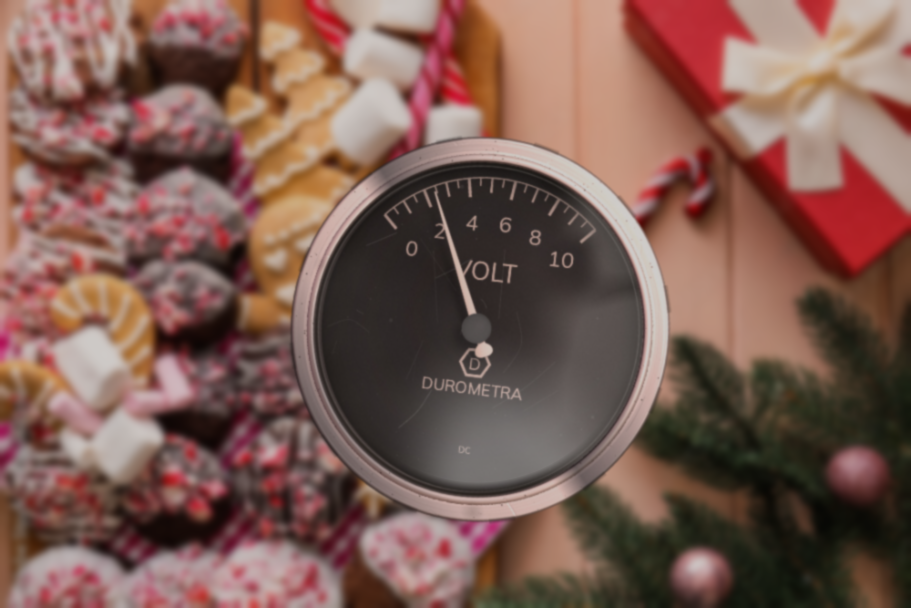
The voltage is 2.5 V
